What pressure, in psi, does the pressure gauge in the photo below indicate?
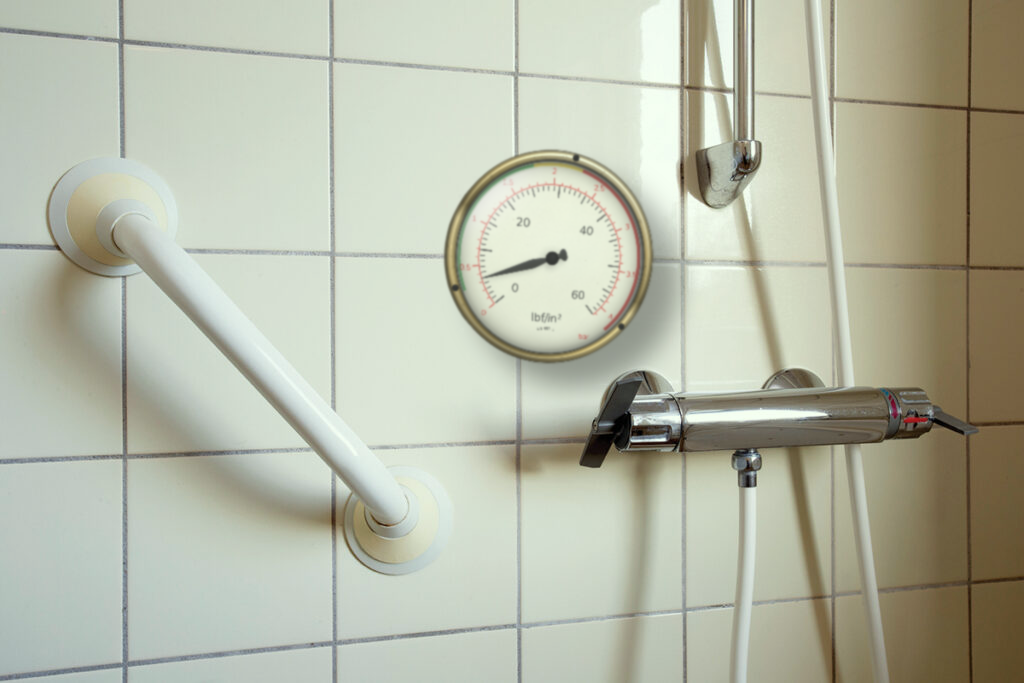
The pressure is 5 psi
